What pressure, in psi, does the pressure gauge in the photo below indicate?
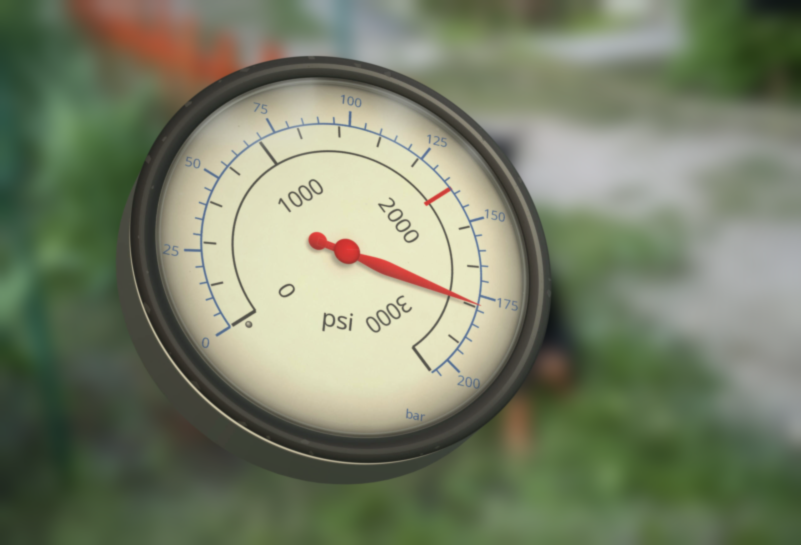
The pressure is 2600 psi
